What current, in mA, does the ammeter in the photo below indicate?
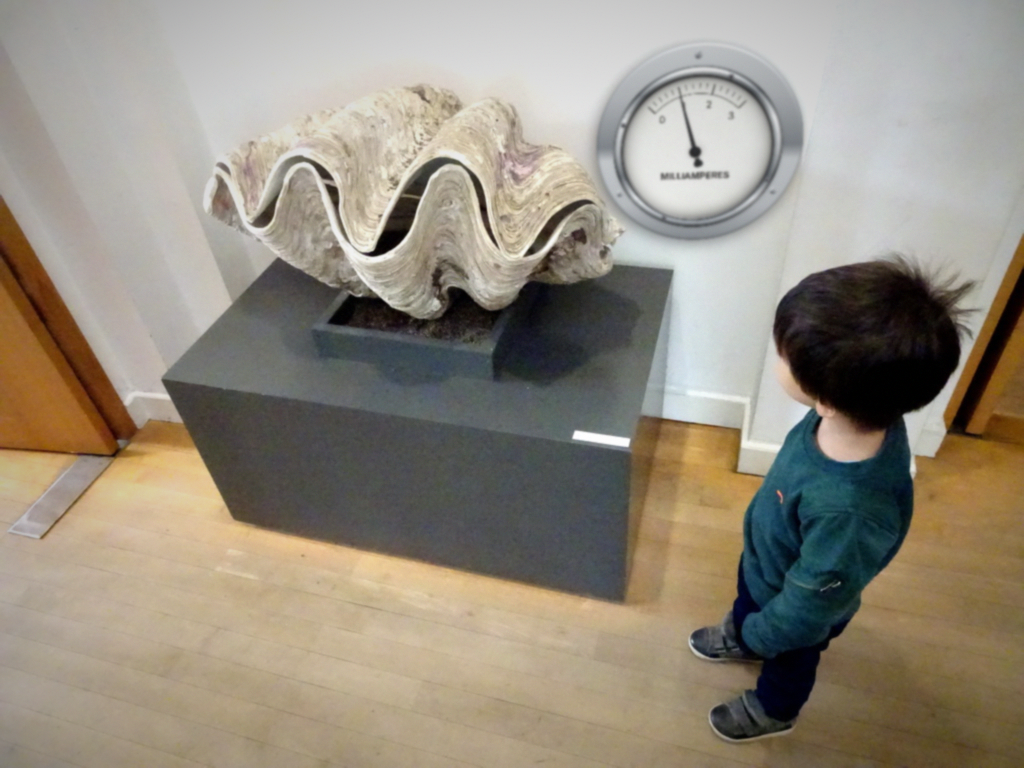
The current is 1 mA
